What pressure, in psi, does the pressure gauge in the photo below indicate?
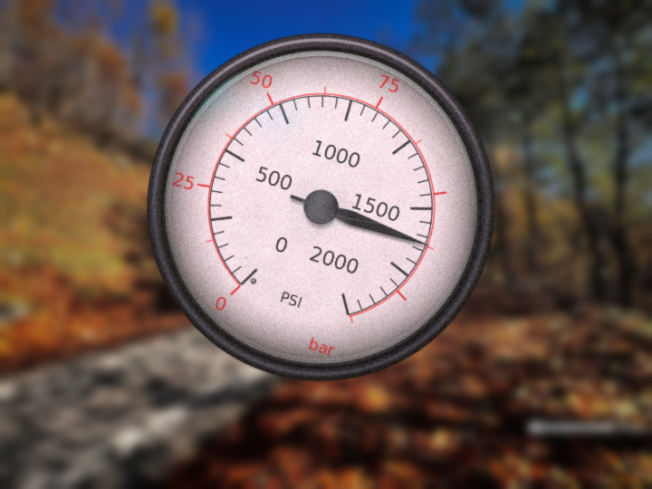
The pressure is 1625 psi
